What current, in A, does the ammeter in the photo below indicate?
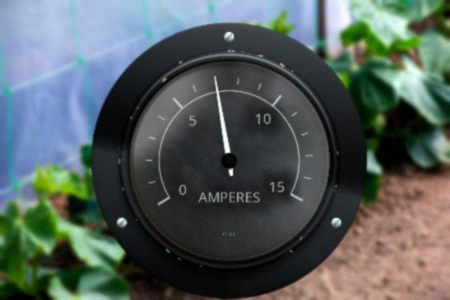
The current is 7 A
